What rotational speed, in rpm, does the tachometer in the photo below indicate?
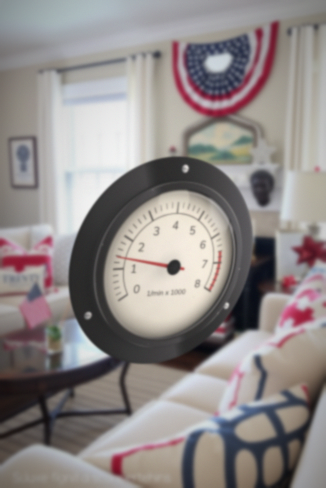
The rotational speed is 1400 rpm
